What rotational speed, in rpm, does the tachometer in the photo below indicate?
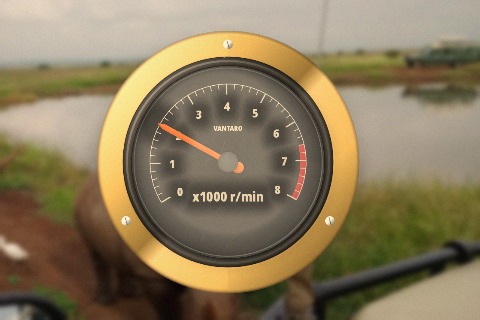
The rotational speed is 2000 rpm
